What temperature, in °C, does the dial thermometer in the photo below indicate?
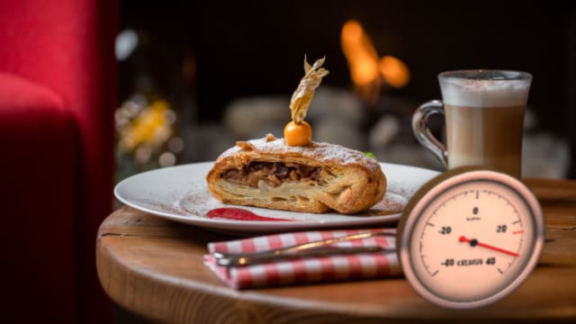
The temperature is 32 °C
